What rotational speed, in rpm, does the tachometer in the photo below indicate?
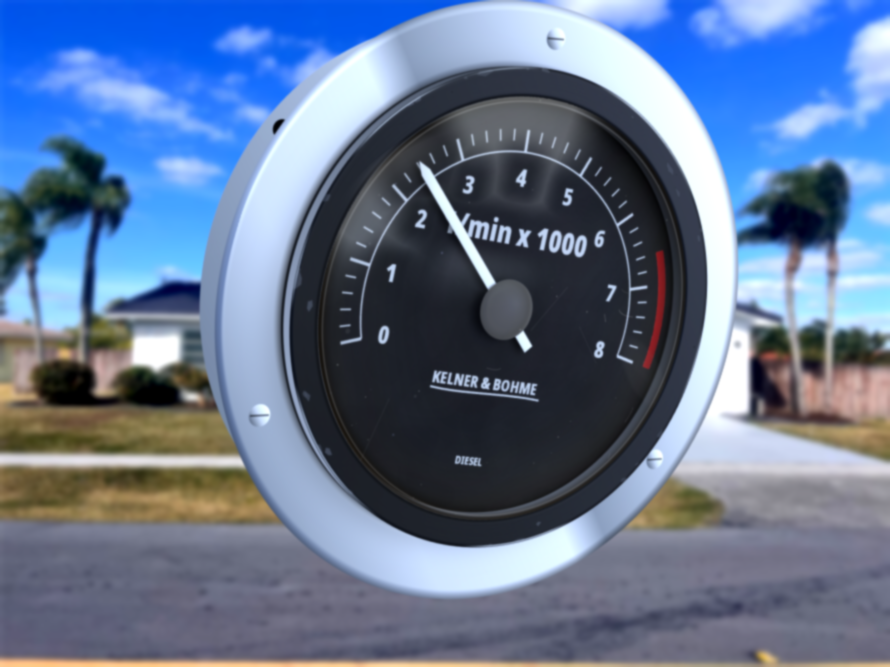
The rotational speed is 2400 rpm
